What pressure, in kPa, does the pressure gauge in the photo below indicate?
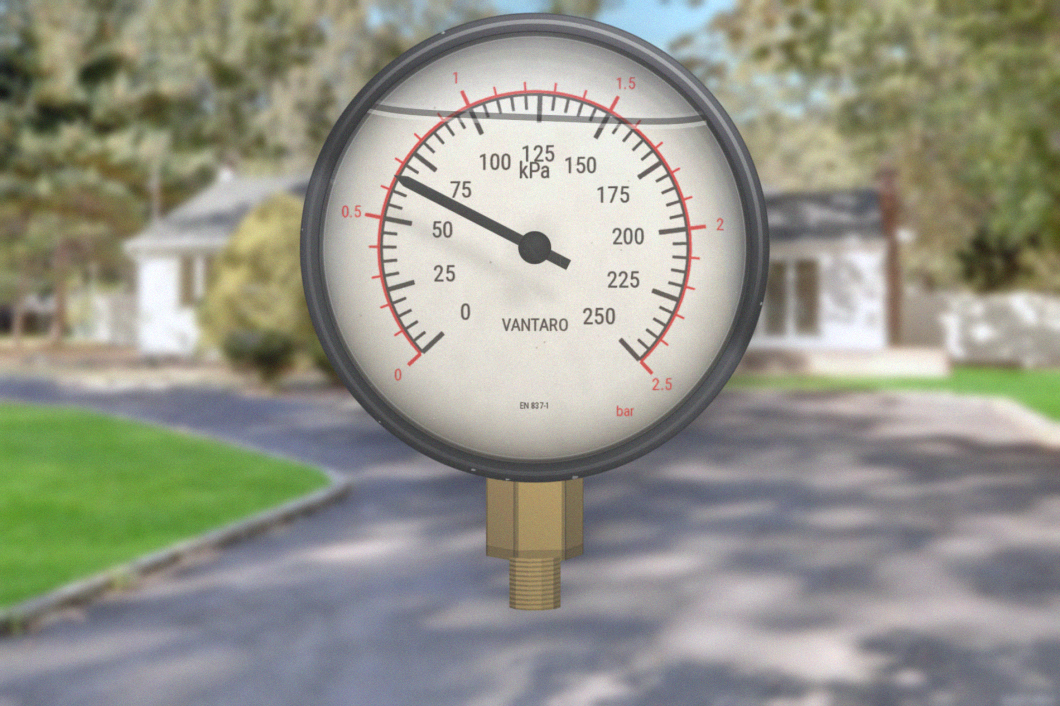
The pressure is 65 kPa
